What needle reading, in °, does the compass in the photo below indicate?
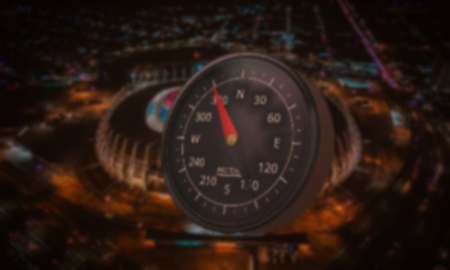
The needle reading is 330 °
